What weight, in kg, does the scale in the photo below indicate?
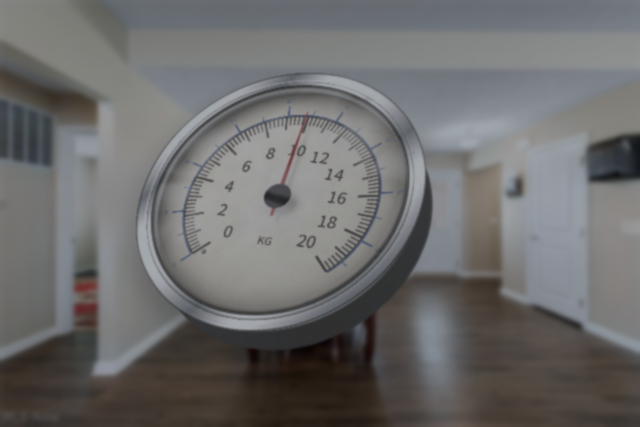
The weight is 10 kg
